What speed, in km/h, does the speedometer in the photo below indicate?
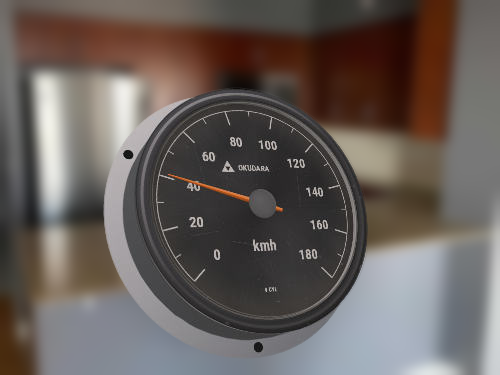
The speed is 40 km/h
